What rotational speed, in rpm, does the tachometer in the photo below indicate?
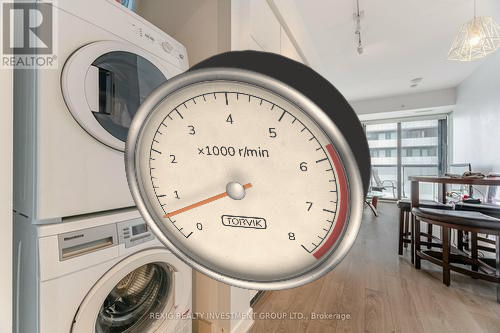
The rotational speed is 600 rpm
